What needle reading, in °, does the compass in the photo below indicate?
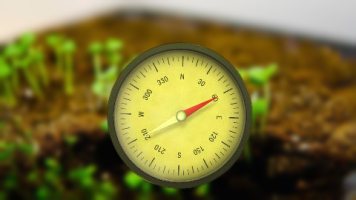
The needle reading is 60 °
